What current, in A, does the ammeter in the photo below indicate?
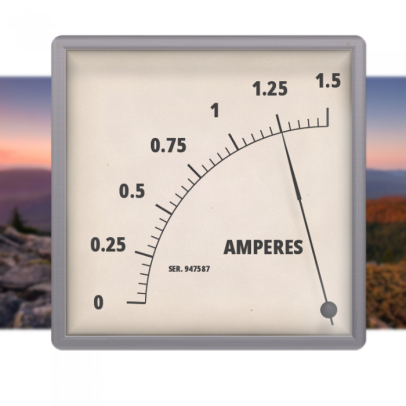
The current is 1.25 A
